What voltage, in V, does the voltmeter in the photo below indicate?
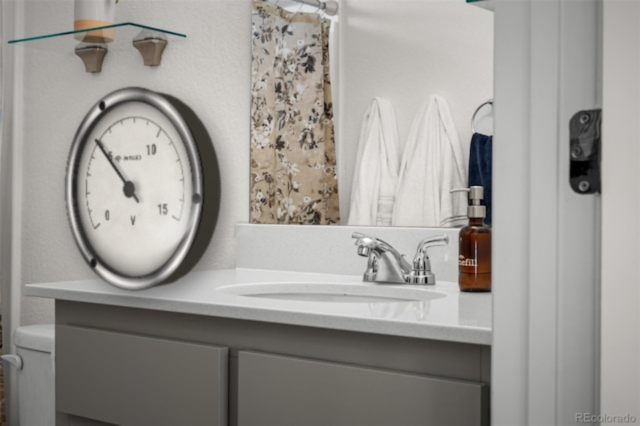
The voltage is 5 V
